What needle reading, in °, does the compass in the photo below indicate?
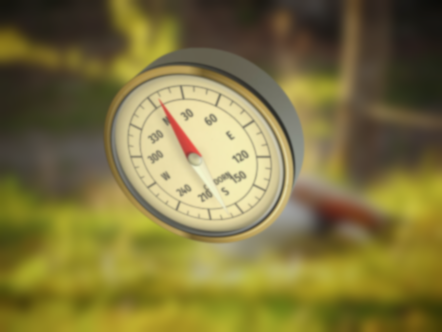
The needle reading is 10 °
